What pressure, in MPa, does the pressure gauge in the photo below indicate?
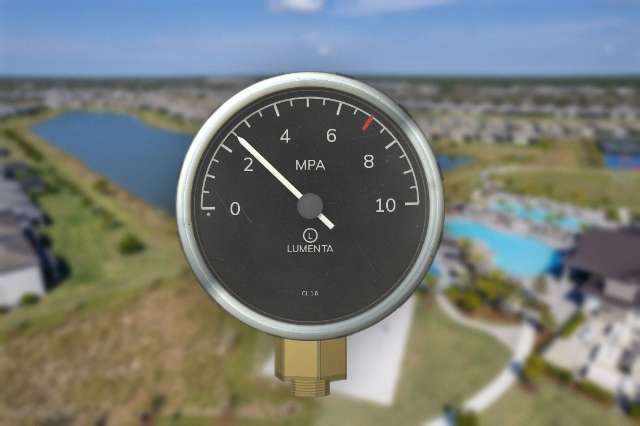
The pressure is 2.5 MPa
